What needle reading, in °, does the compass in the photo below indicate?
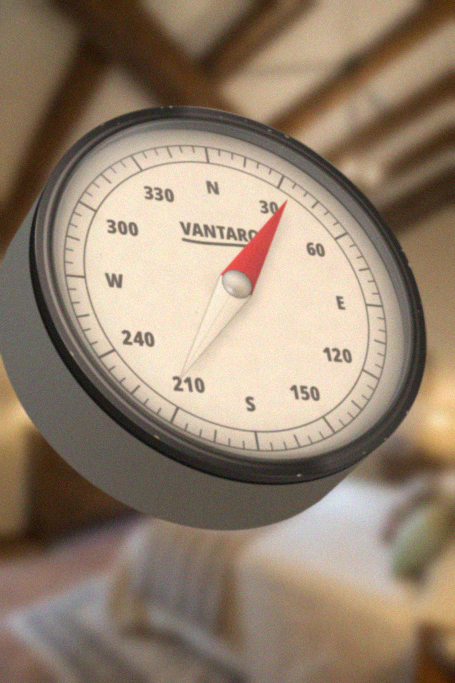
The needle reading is 35 °
